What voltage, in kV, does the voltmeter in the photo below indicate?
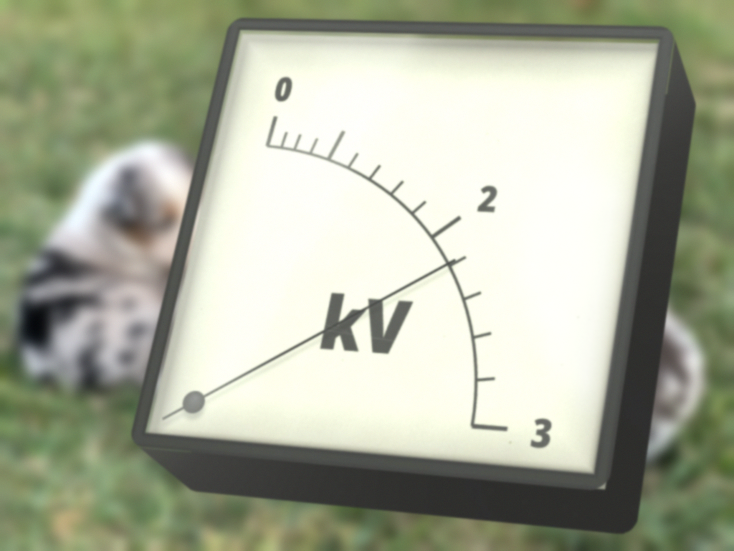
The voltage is 2.2 kV
